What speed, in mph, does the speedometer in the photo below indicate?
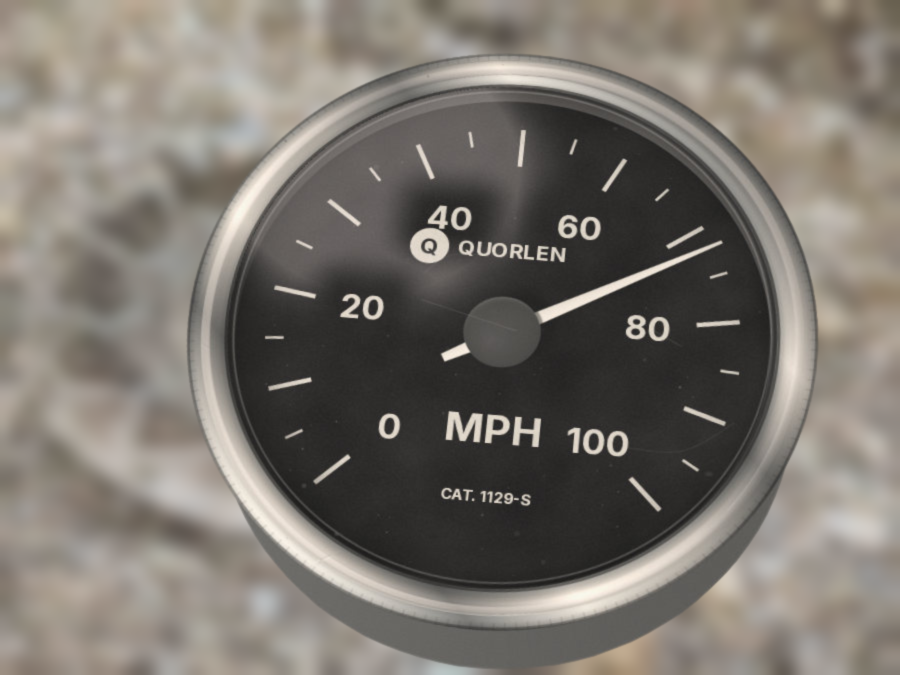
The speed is 72.5 mph
